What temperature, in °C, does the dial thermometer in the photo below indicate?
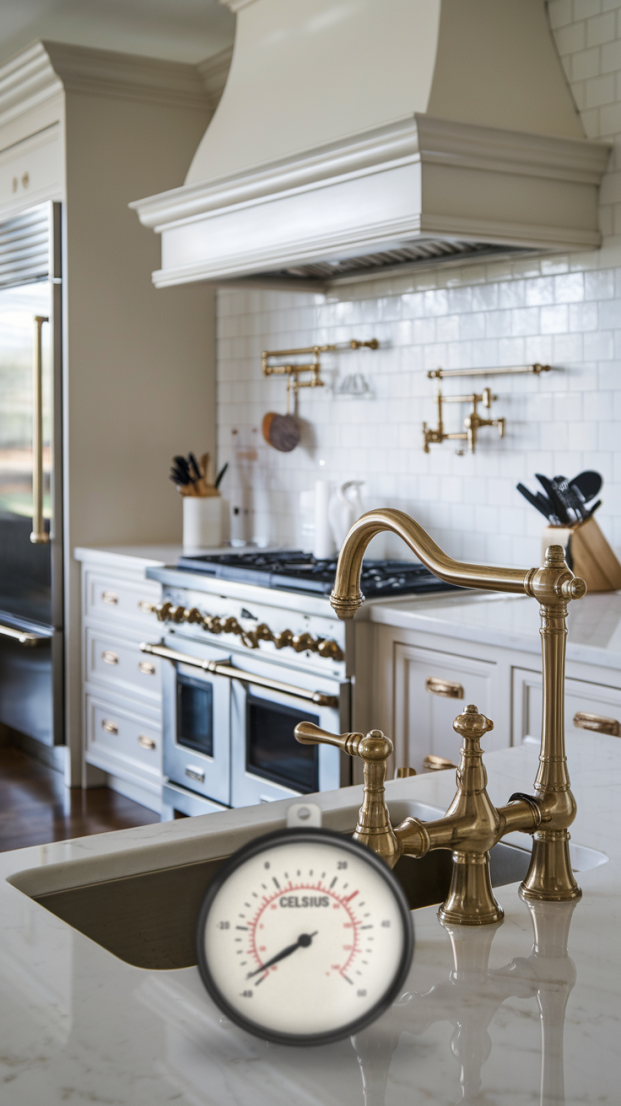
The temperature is -36 °C
